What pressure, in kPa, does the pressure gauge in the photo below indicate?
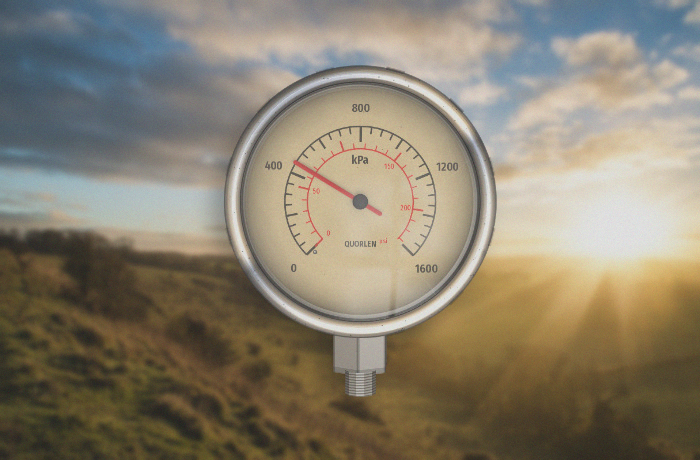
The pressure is 450 kPa
